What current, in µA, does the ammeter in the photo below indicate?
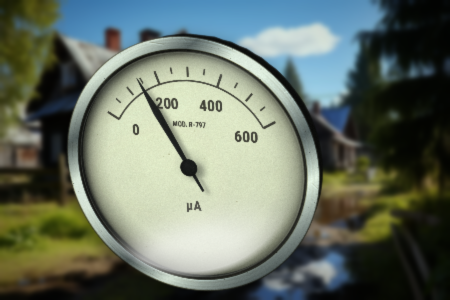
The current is 150 µA
